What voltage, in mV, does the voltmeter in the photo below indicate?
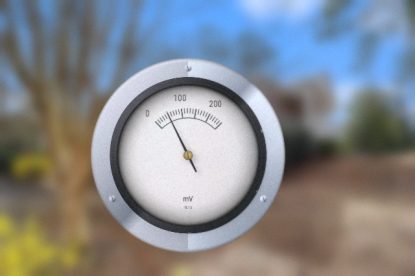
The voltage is 50 mV
